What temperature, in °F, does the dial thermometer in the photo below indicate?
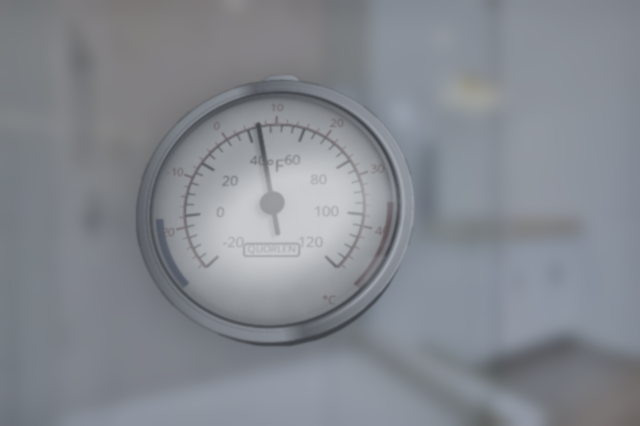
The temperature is 44 °F
